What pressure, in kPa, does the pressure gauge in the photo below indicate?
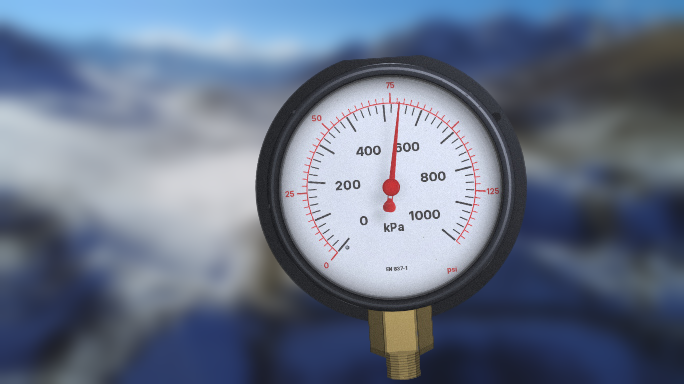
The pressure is 540 kPa
